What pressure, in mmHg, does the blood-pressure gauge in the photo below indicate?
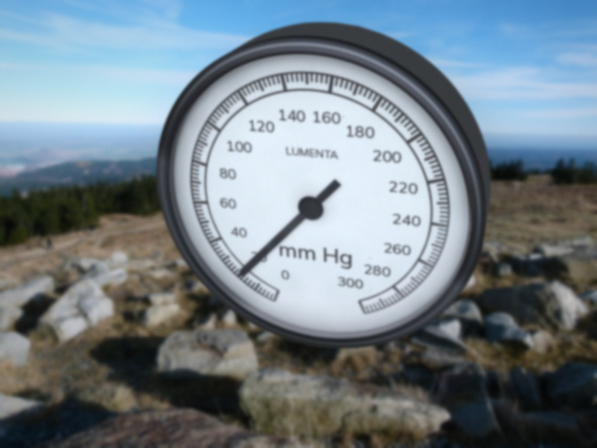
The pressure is 20 mmHg
